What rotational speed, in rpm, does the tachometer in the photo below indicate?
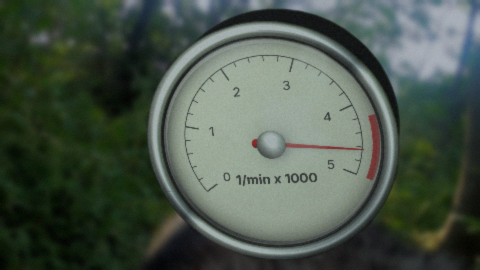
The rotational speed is 4600 rpm
